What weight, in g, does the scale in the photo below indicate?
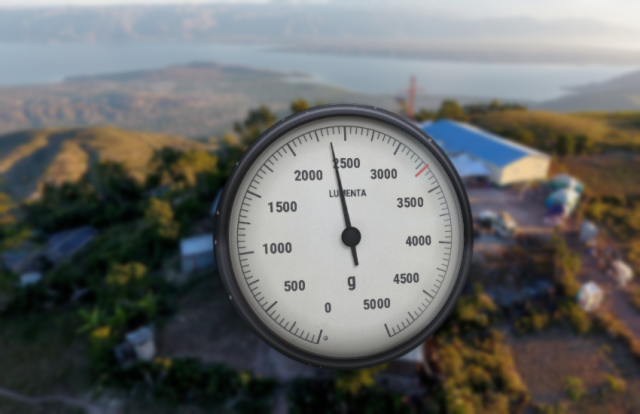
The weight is 2350 g
